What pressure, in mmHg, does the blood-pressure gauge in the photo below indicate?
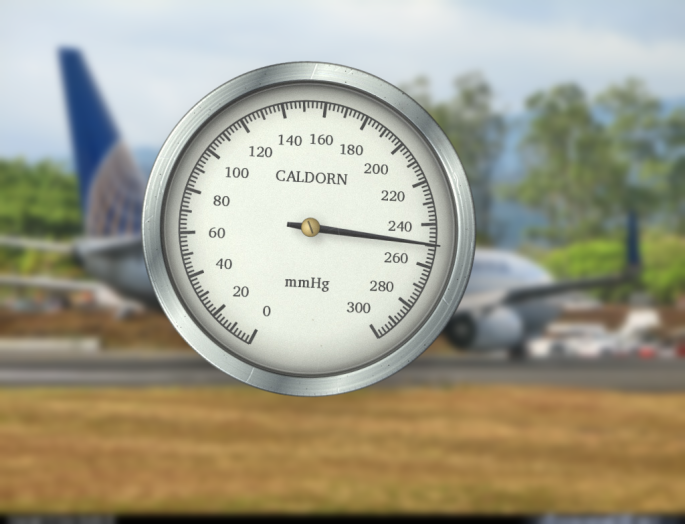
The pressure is 250 mmHg
